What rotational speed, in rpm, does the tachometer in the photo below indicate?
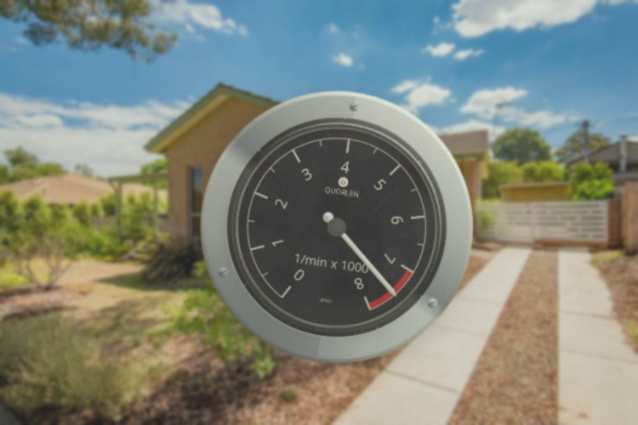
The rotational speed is 7500 rpm
